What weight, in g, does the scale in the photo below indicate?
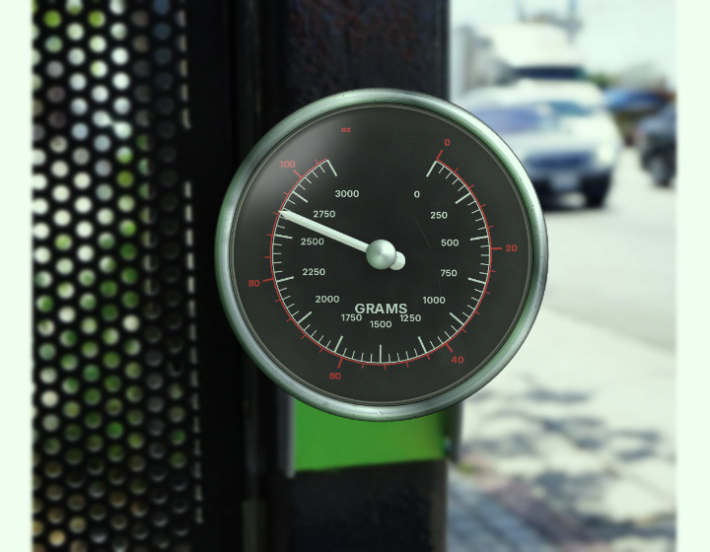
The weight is 2625 g
